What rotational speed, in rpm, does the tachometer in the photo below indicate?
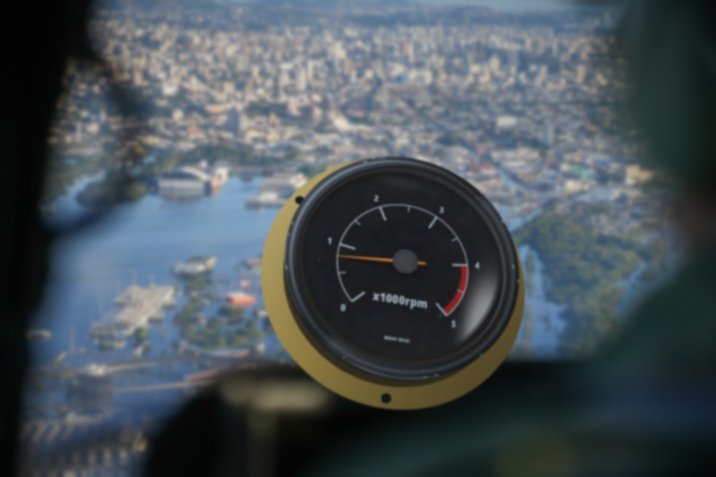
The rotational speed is 750 rpm
